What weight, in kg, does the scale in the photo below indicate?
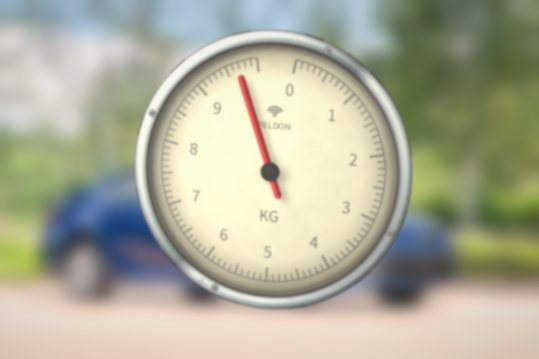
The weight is 9.7 kg
